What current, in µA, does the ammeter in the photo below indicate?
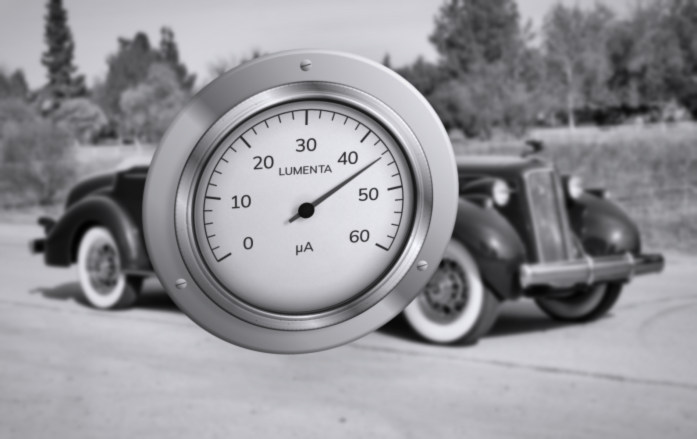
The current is 44 µA
